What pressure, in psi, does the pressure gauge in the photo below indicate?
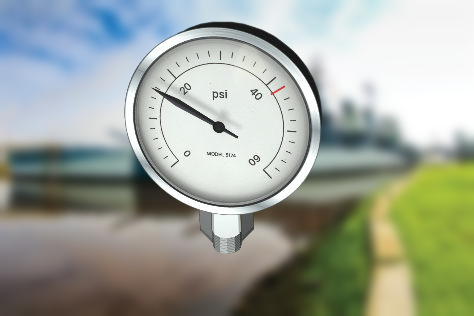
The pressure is 16 psi
